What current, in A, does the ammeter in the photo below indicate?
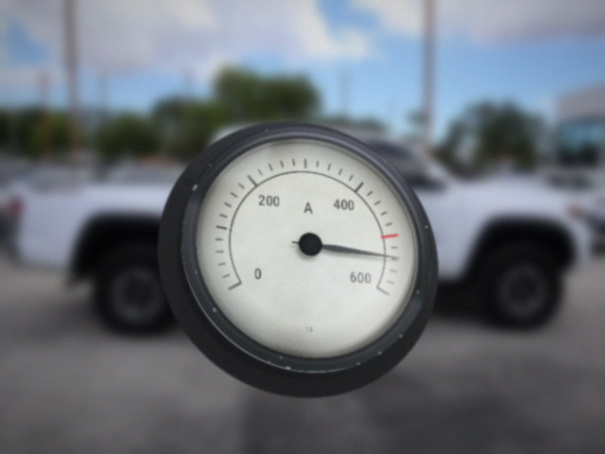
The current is 540 A
